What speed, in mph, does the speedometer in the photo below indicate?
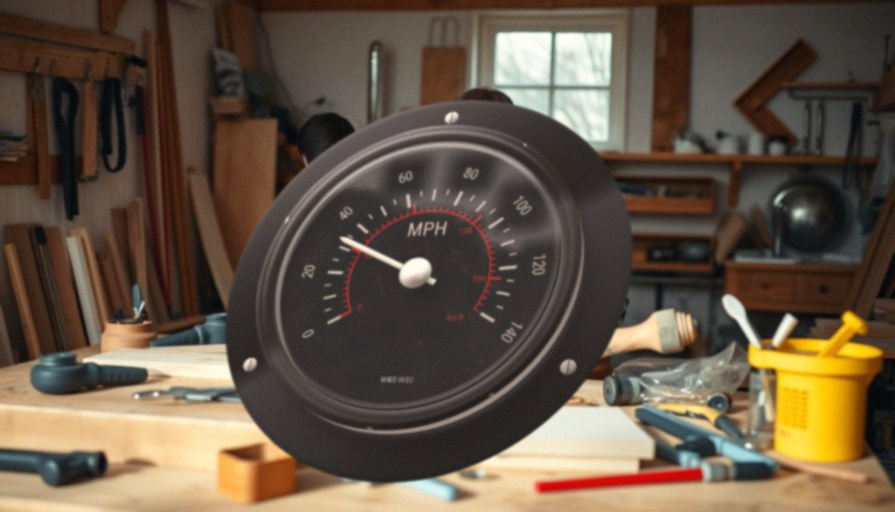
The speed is 32.5 mph
